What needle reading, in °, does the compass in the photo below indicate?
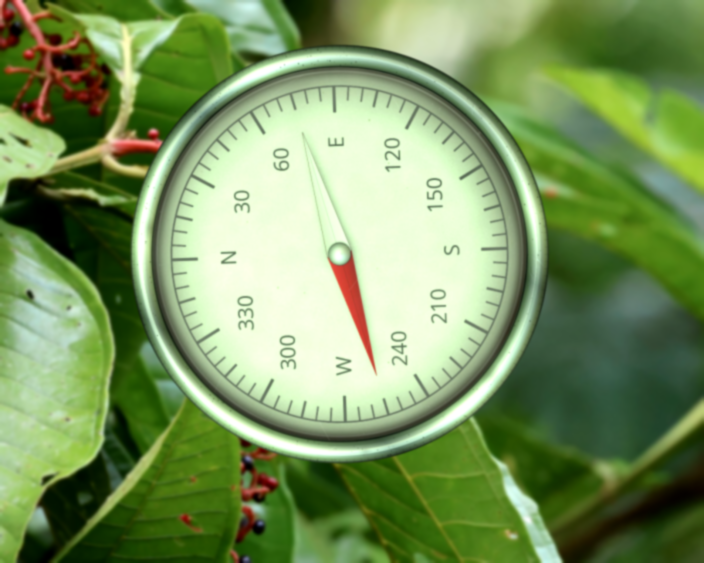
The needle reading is 255 °
